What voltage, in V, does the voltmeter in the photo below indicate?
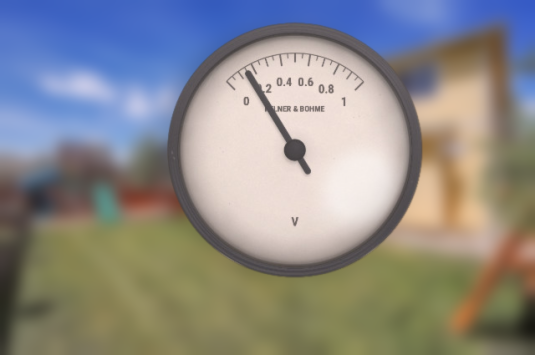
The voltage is 0.15 V
